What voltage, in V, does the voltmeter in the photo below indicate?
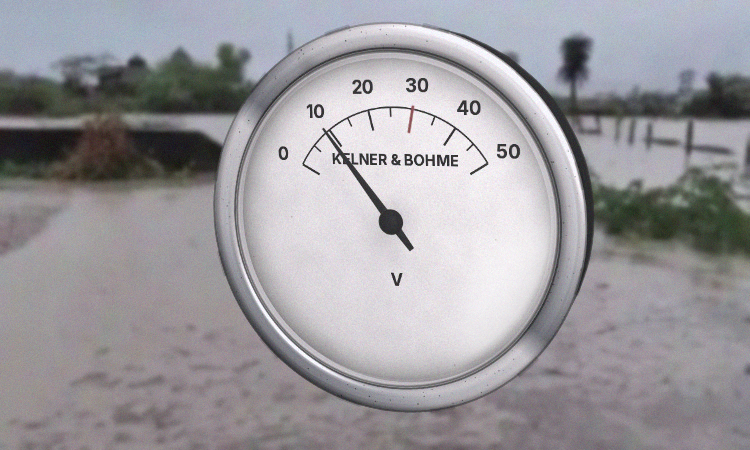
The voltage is 10 V
